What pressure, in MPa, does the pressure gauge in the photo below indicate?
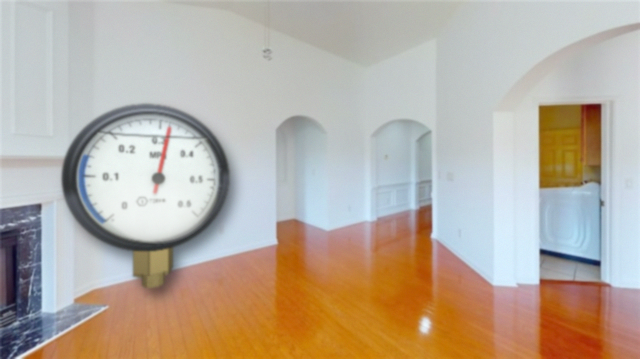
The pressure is 0.32 MPa
